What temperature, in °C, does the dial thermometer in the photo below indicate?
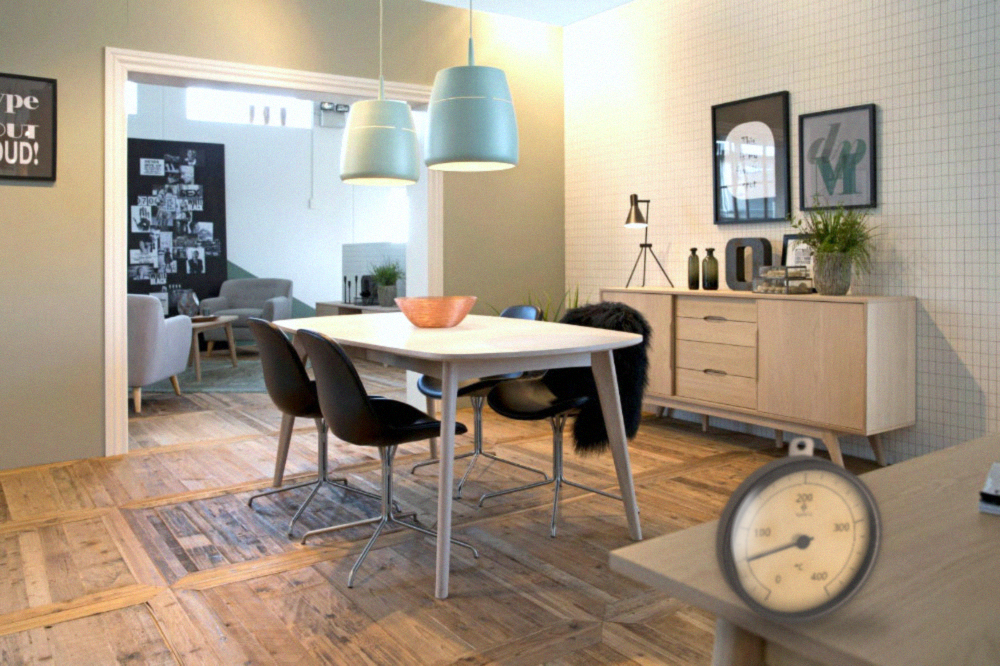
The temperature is 60 °C
